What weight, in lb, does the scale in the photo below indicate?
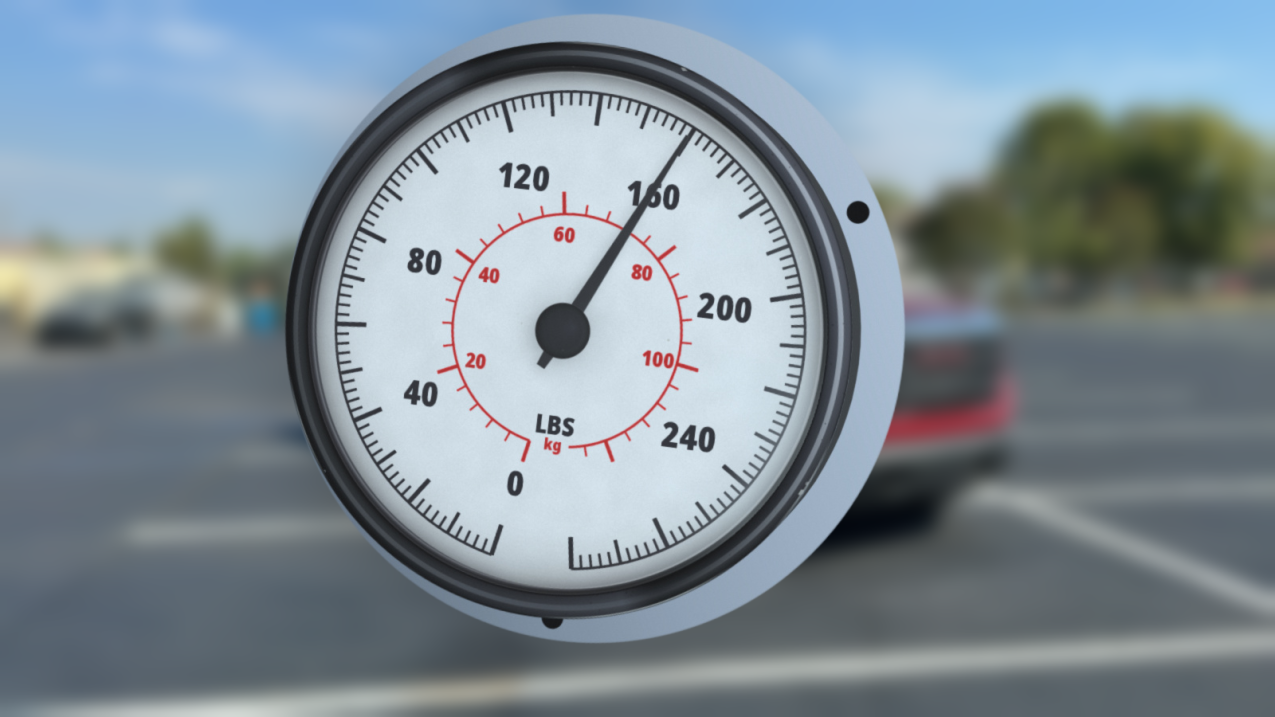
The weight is 160 lb
